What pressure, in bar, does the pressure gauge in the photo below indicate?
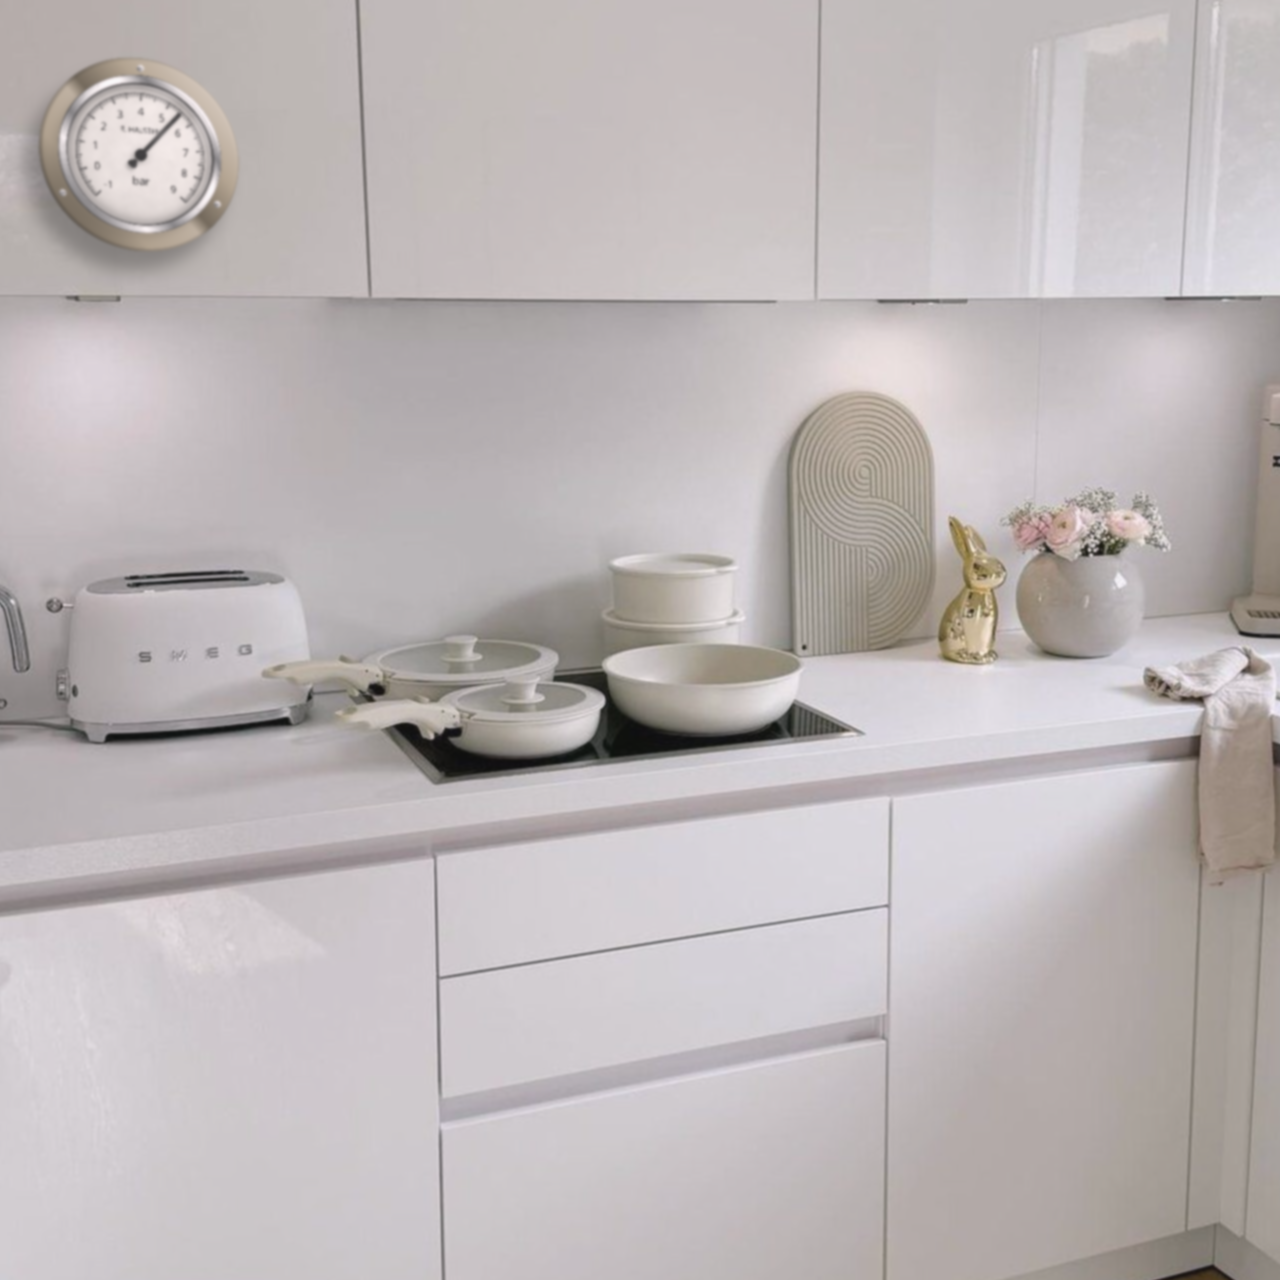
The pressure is 5.5 bar
